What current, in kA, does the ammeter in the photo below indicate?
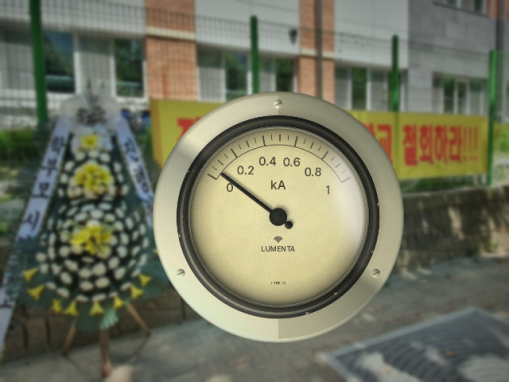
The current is 0.05 kA
